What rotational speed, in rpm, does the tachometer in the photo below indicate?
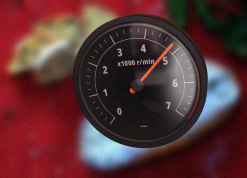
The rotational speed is 4800 rpm
